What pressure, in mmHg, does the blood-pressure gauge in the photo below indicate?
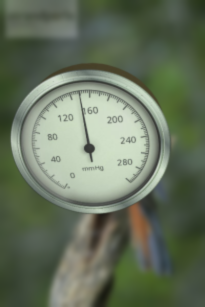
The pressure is 150 mmHg
